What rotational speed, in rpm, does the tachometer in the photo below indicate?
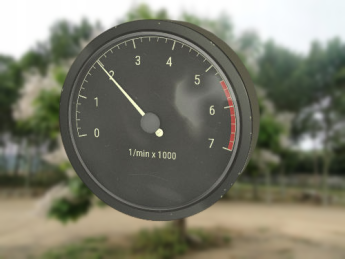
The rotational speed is 2000 rpm
